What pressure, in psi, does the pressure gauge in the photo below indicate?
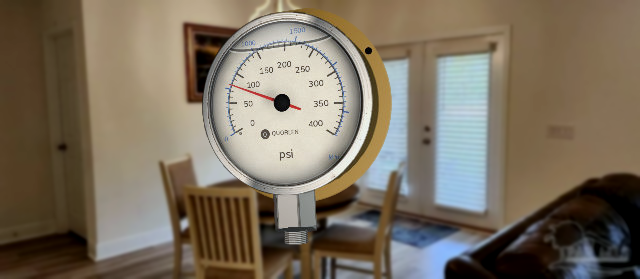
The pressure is 80 psi
